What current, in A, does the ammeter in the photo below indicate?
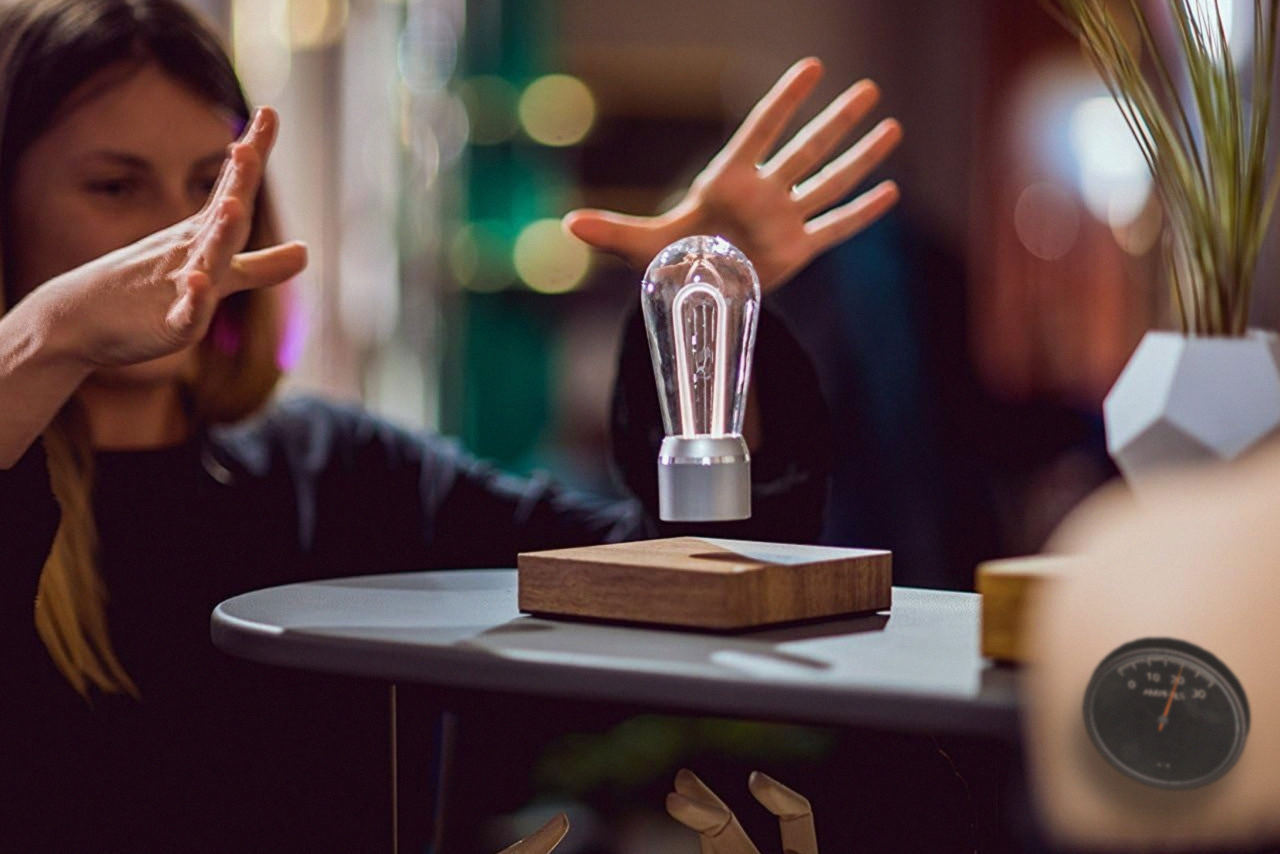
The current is 20 A
